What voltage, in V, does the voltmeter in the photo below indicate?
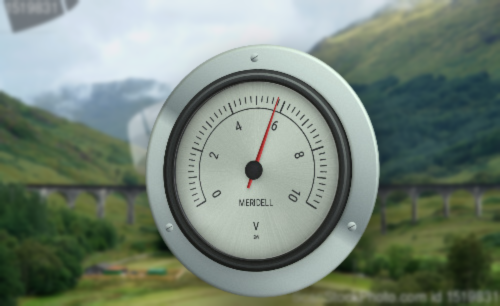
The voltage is 5.8 V
